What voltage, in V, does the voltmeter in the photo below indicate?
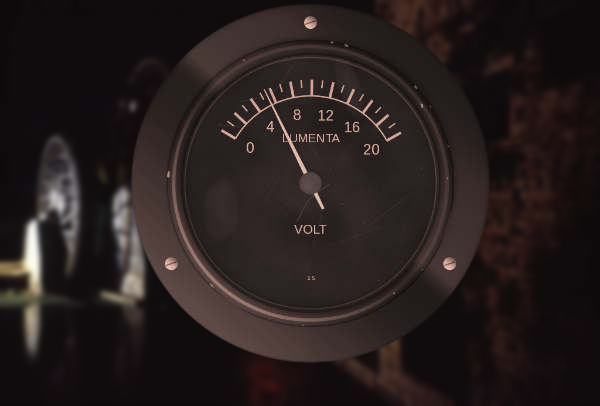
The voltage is 5.5 V
